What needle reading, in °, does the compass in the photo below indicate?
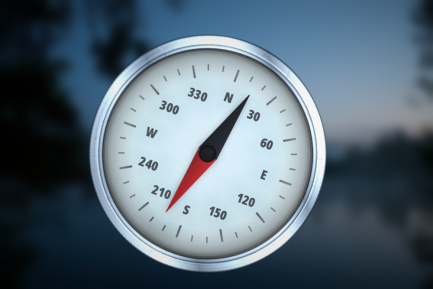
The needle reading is 195 °
